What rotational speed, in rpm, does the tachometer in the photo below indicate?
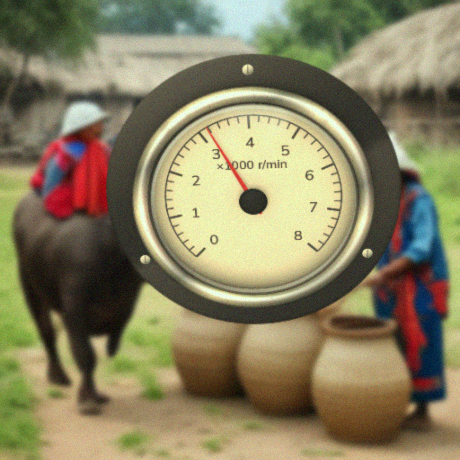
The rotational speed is 3200 rpm
